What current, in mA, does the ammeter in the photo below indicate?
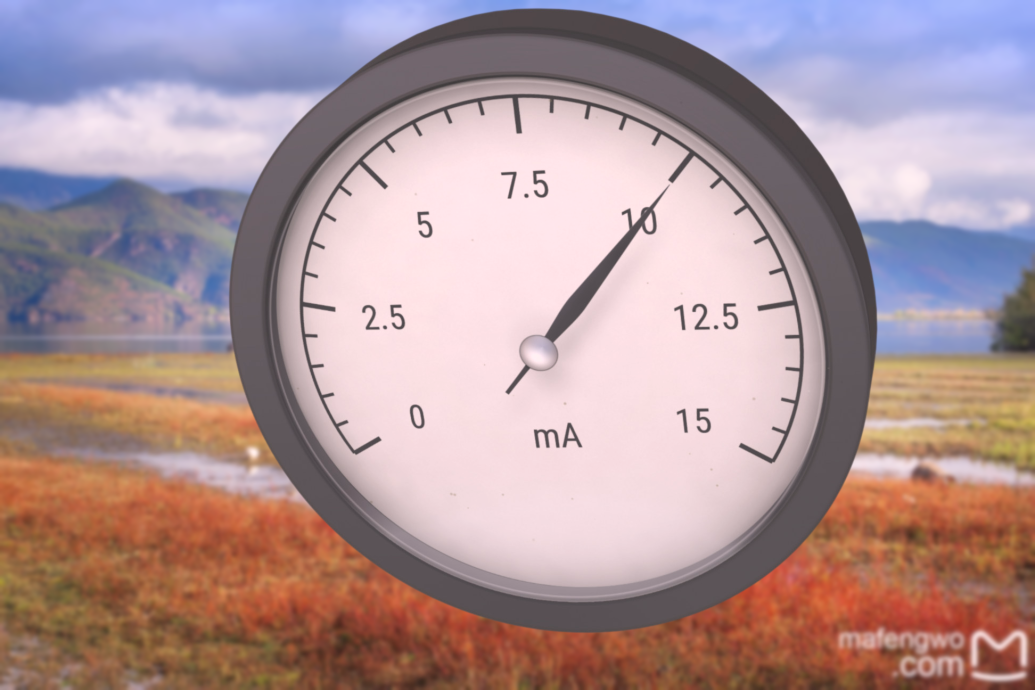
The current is 10 mA
